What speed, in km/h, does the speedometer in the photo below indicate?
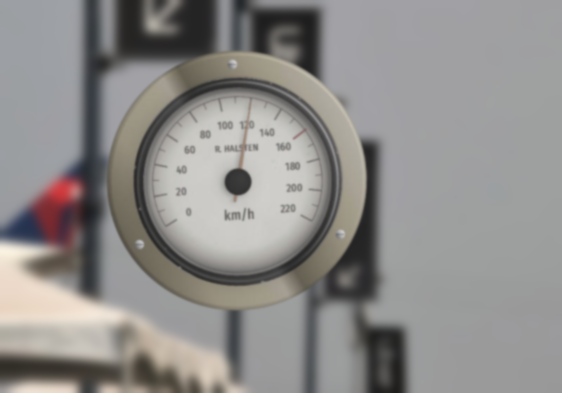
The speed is 120 km/h
